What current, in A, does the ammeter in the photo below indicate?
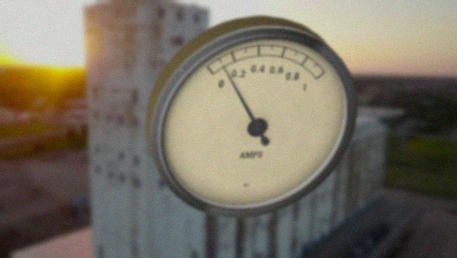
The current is 0.1 A
